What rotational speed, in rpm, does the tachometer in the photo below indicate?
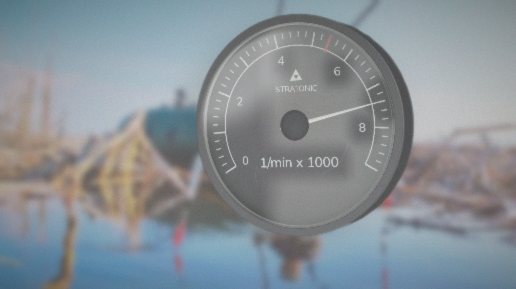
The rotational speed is 7400 rpm
